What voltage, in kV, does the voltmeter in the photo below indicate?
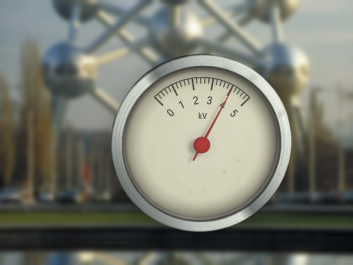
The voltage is 4 kV
